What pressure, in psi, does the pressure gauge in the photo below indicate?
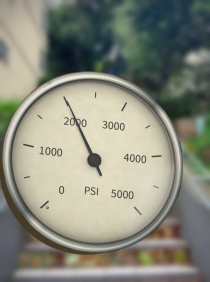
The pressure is 2000 psi
